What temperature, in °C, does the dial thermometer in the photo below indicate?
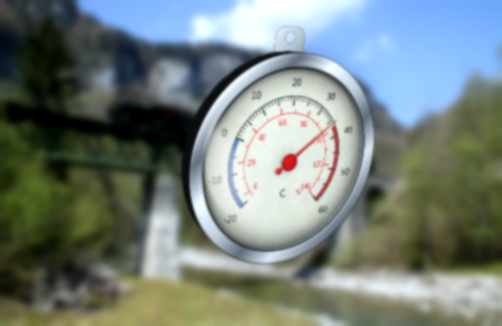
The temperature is 35 °C
